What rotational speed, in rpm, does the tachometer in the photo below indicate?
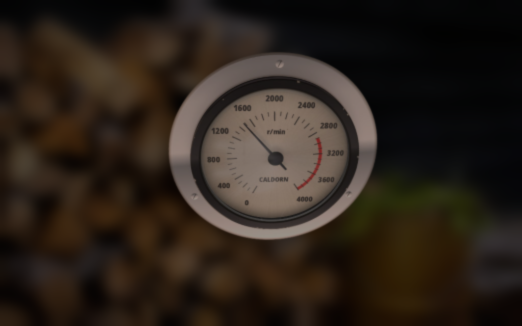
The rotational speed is 1500 rpm
